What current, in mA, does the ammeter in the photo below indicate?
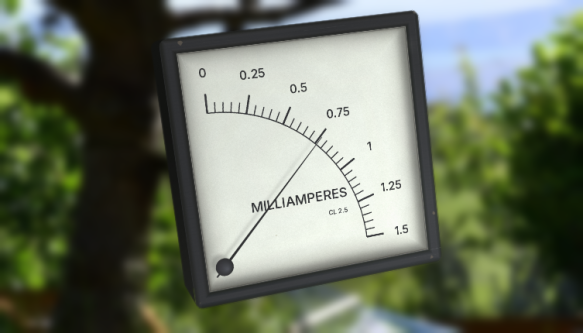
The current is 0.75 mA
